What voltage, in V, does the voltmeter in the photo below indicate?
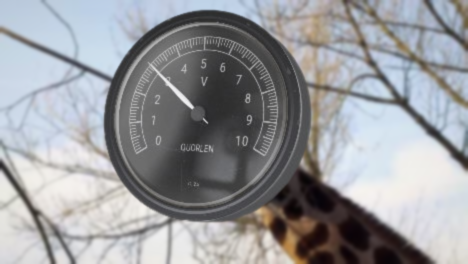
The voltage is 3 V
